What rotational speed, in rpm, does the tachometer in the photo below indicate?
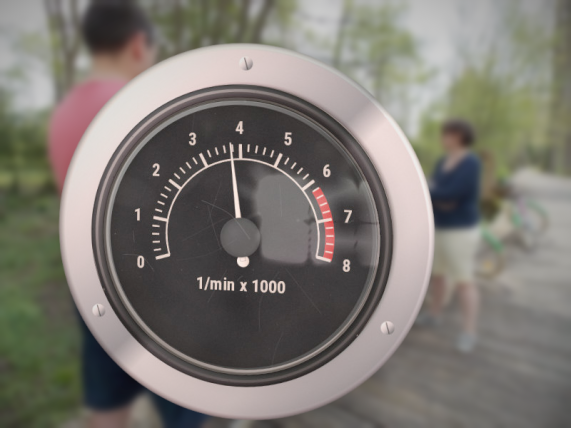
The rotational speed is 3800 rpm
